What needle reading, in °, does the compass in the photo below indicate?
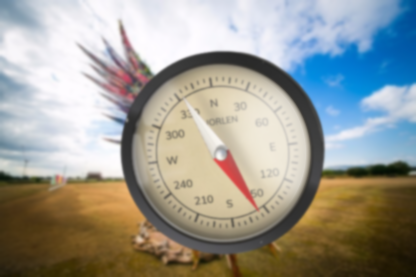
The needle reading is 155 °
